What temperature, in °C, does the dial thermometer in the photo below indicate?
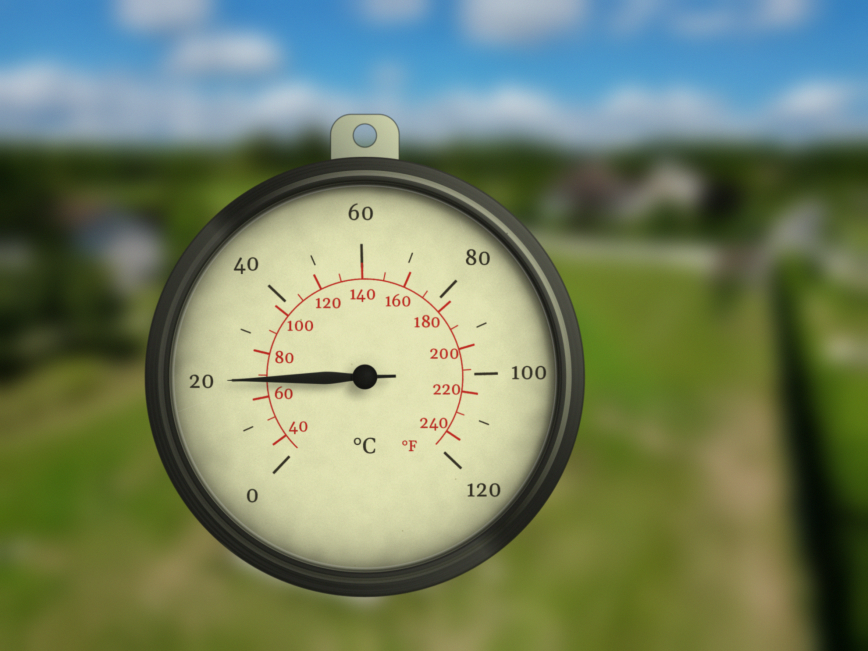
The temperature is 20 °C
